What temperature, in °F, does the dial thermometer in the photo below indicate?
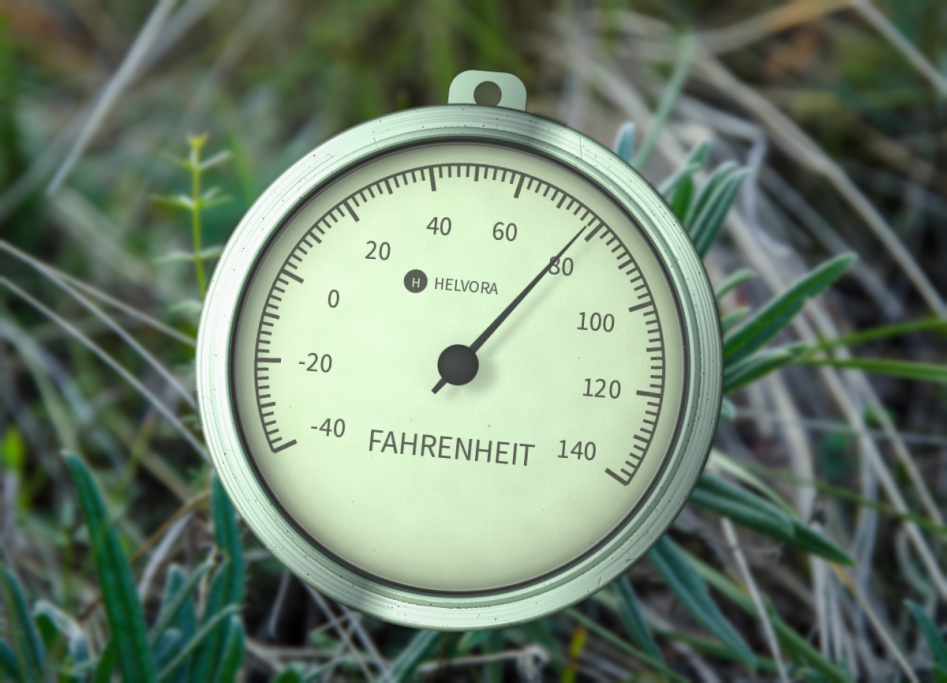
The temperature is 78 °F
